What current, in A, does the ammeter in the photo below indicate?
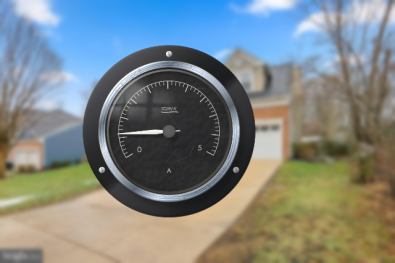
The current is 0.6 A
